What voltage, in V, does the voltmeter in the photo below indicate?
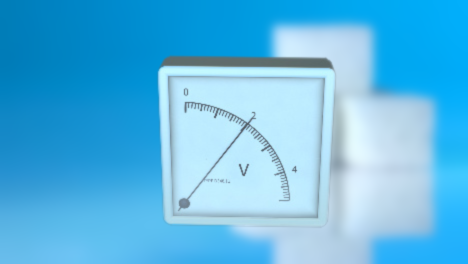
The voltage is 2 V
